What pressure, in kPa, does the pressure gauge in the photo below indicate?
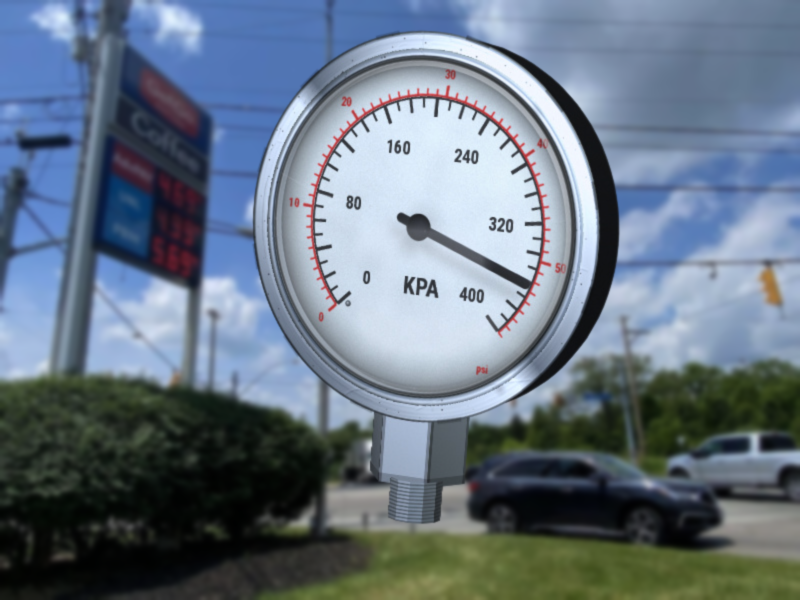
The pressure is 360 kPa
